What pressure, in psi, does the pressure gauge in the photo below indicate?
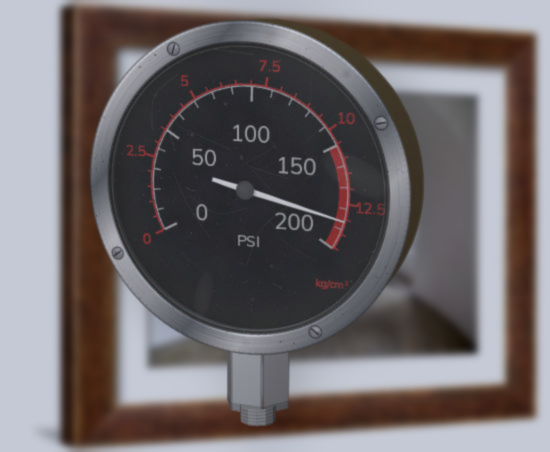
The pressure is 185 psi
